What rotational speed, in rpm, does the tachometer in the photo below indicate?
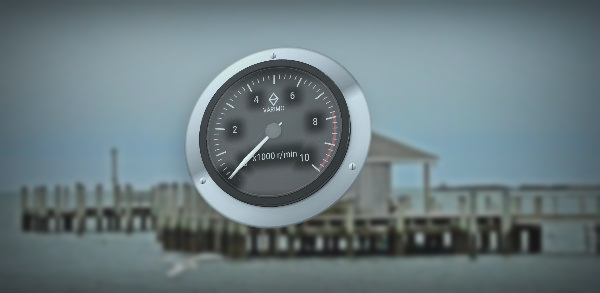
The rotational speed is 0 rpm
